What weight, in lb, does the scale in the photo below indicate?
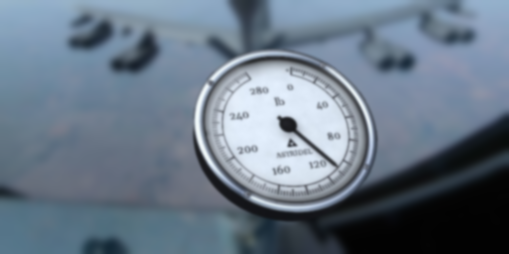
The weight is 110 lb
